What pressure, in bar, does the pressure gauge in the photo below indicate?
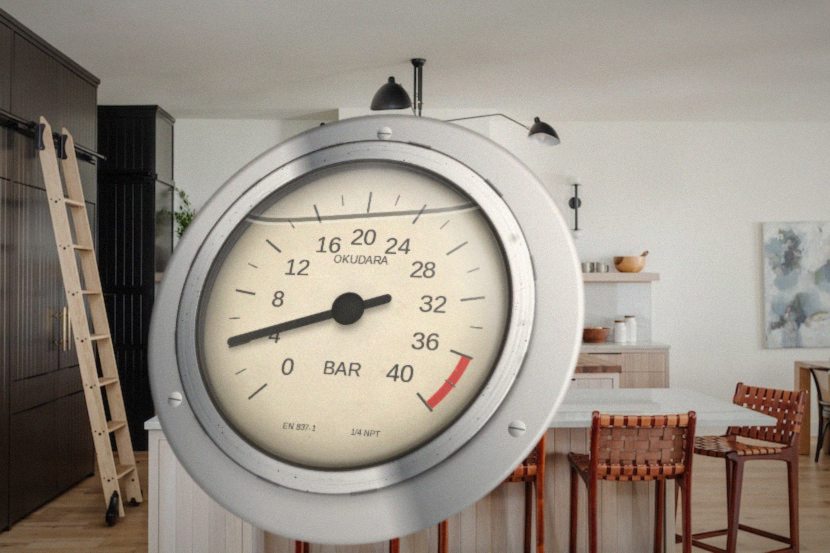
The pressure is 4 bar
